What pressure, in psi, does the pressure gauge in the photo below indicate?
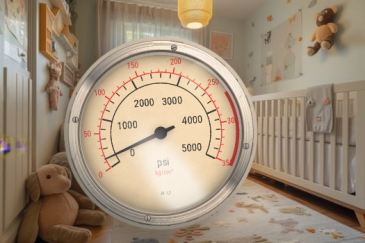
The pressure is 200 psi
